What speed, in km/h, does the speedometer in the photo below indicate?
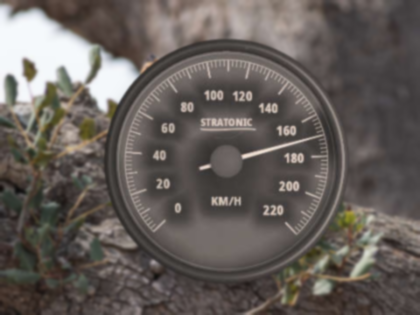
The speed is 170 km/h
